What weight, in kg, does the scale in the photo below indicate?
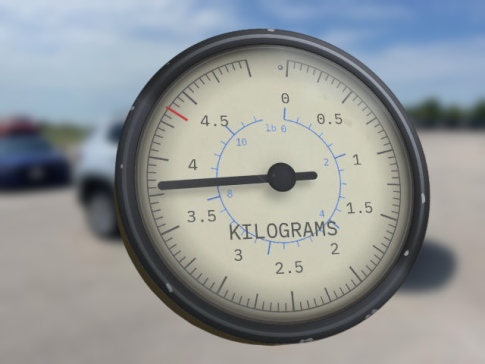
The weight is 3.8 kg
